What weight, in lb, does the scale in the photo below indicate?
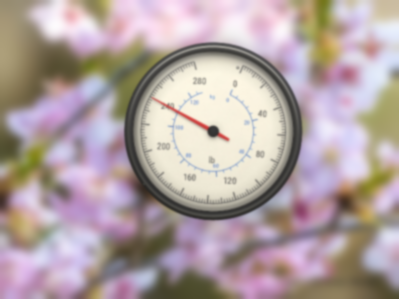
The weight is 240 lb
